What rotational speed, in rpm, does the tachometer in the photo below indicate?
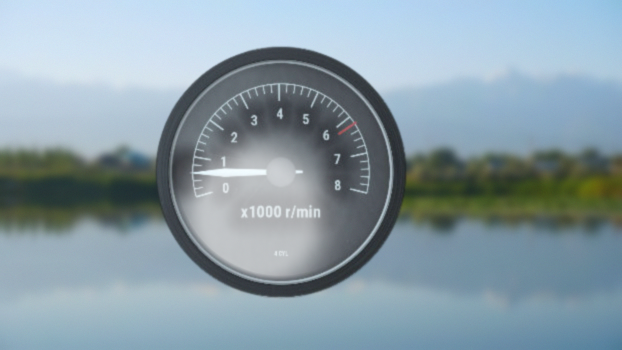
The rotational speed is 600 rpm
